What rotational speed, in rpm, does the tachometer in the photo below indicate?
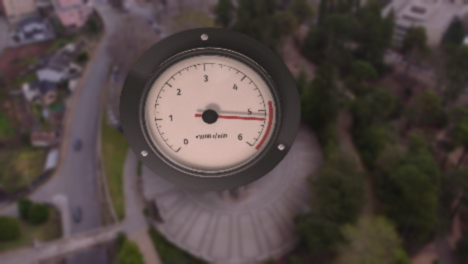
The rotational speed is 5200 rpm
